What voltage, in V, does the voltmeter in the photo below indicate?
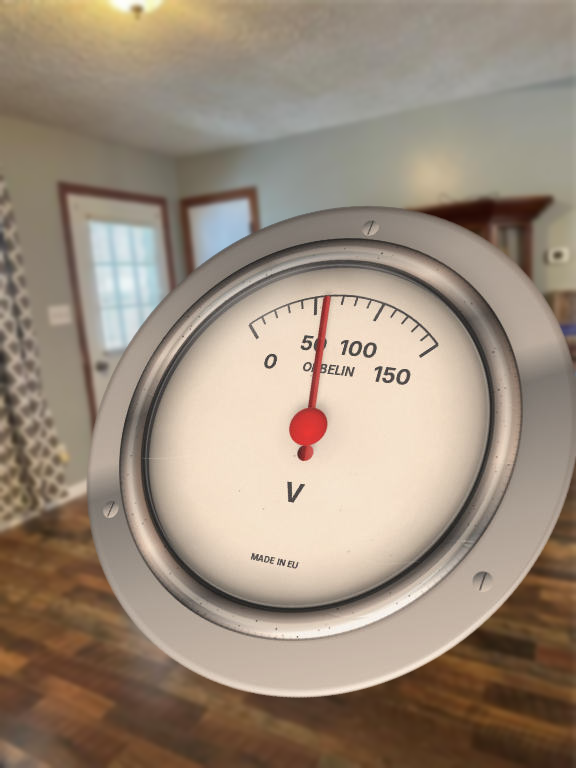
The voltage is 60 V
